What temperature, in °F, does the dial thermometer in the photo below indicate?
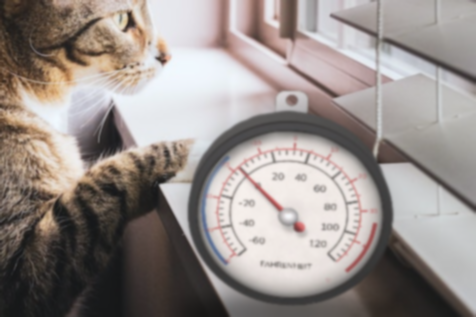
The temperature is 0 °F
